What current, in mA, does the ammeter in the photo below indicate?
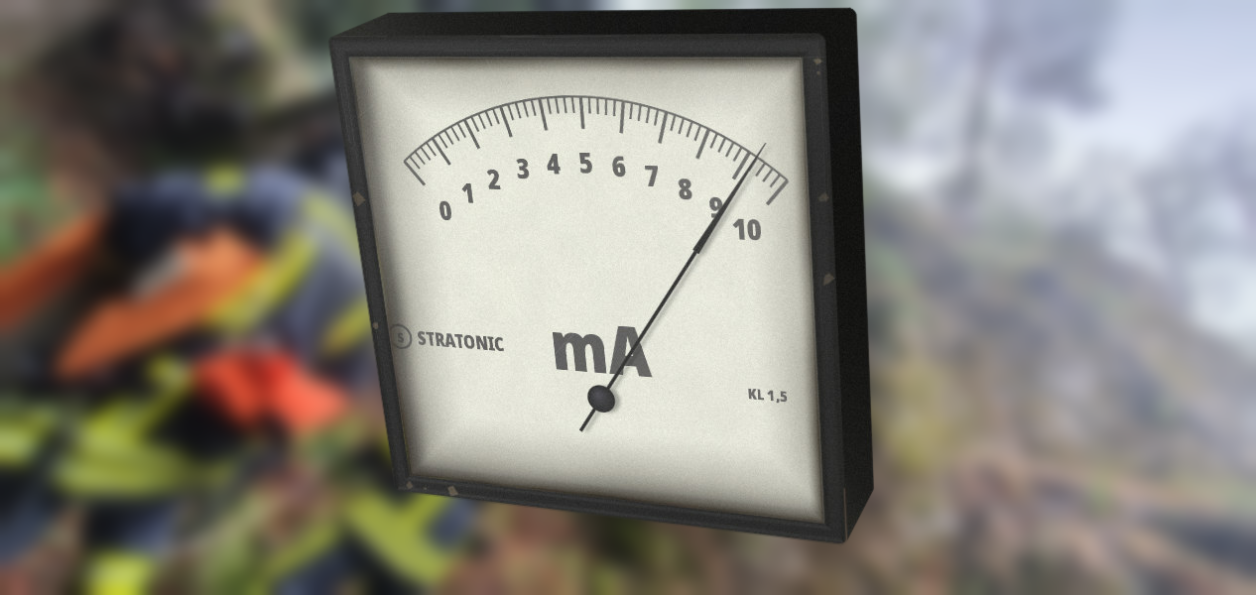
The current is 9.2 mA
